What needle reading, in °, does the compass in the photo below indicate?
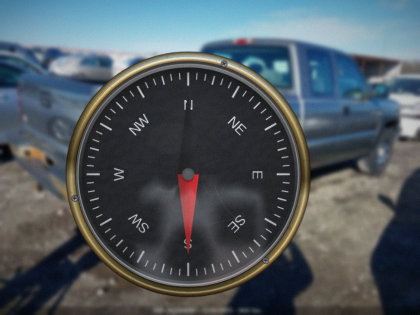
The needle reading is 180 °
